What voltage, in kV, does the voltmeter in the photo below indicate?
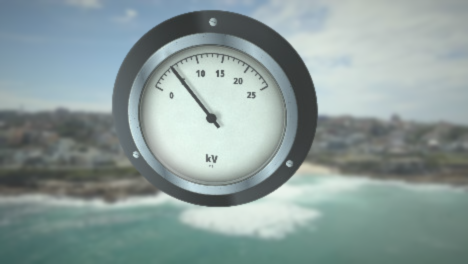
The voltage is 5 kV
